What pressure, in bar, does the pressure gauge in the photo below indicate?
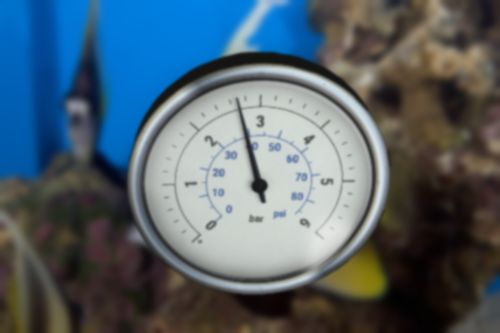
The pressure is 2.7 bar
